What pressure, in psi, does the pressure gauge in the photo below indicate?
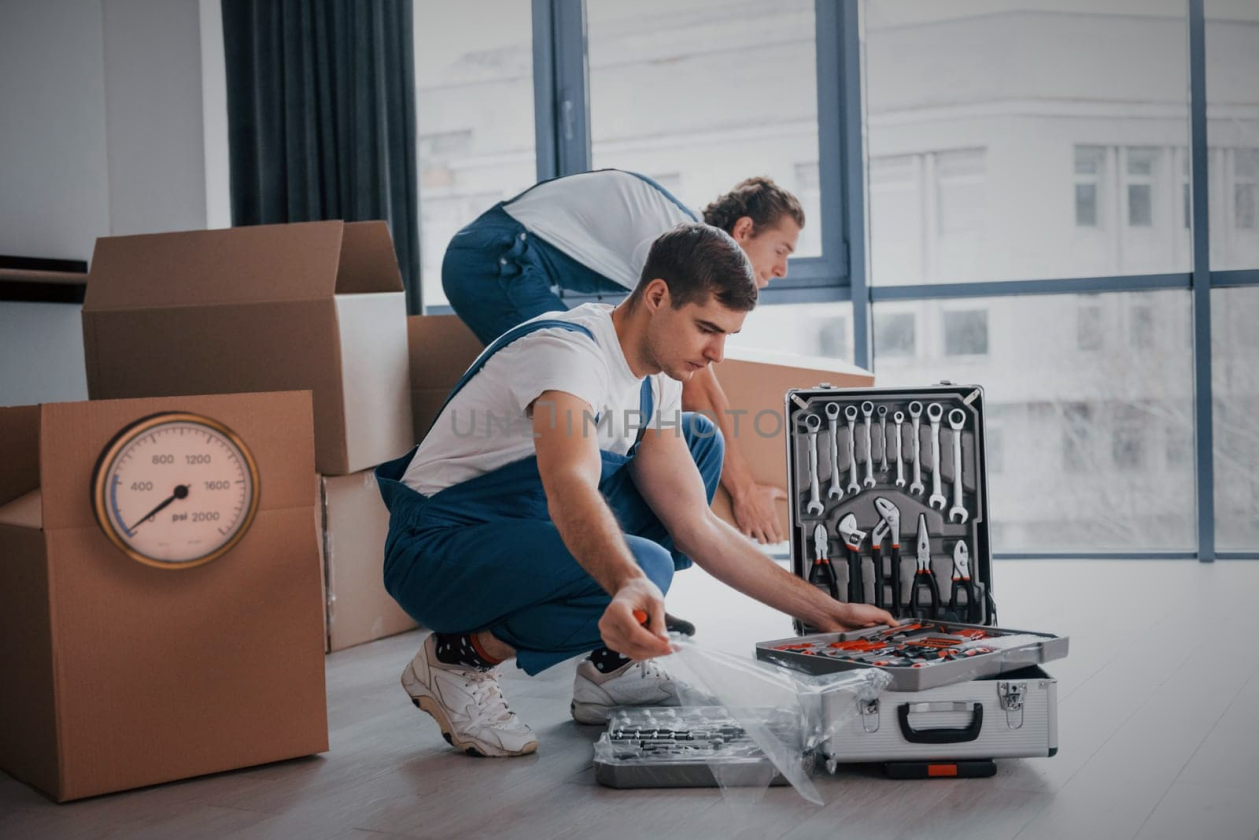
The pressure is 50 psi
